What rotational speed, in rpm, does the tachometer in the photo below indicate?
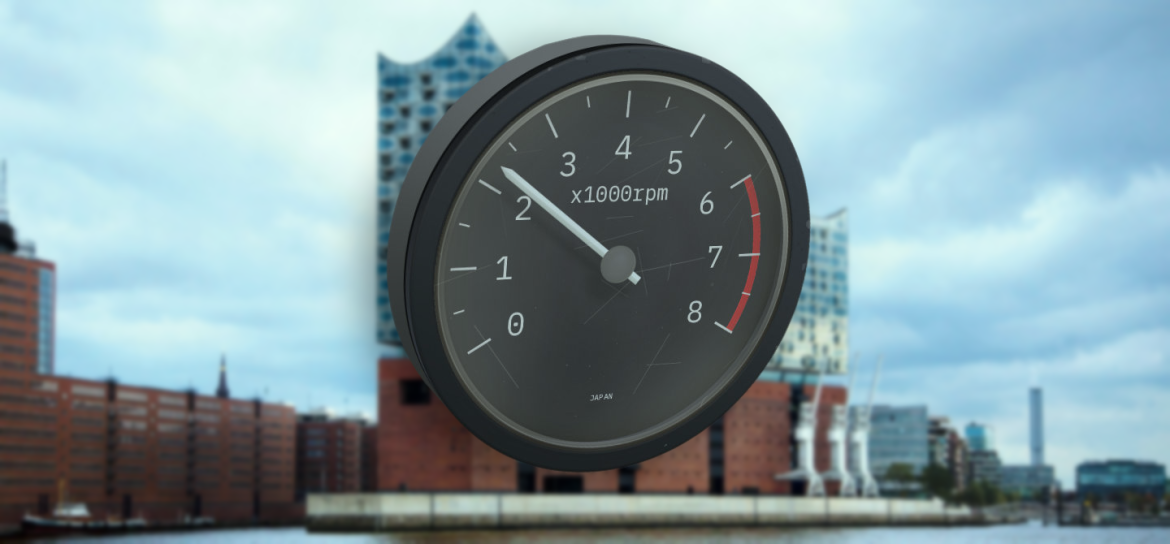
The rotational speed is 2250 rpm
